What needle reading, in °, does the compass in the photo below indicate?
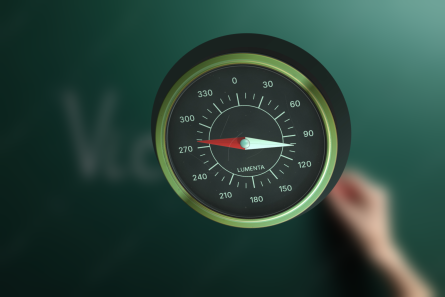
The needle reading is 280 °
